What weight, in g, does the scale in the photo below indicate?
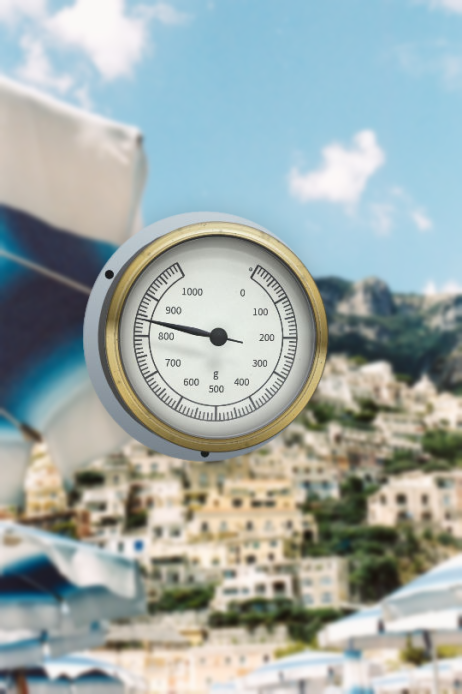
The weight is 840 g
